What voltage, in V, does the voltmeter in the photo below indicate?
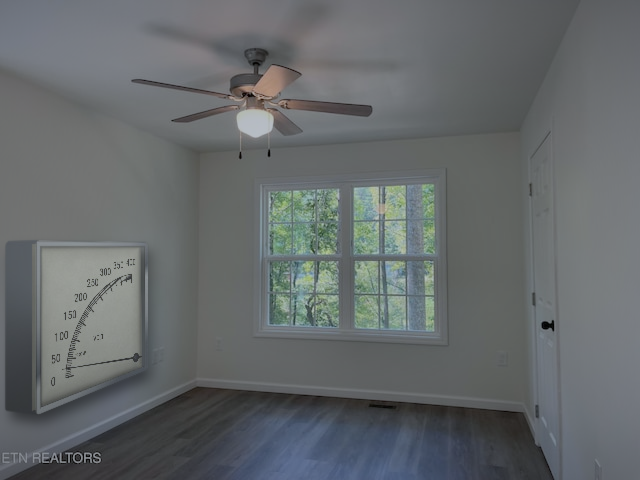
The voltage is 25 V
